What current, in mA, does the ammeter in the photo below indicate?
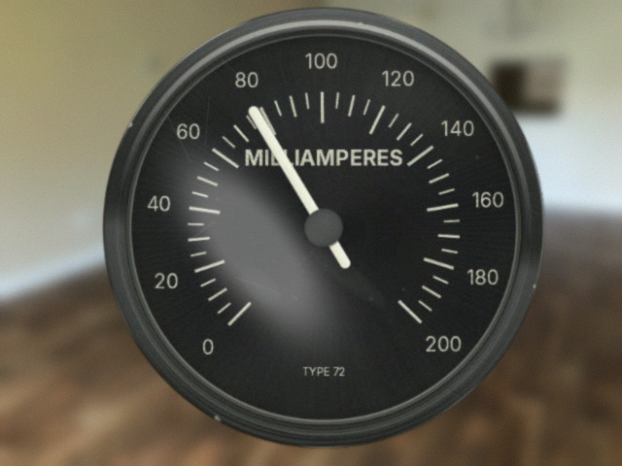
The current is 77.5 mA
